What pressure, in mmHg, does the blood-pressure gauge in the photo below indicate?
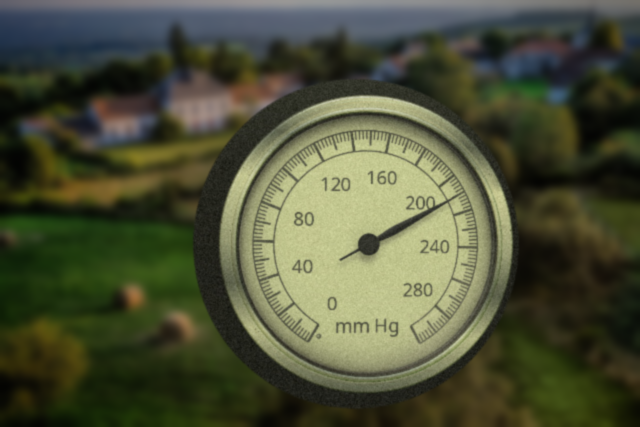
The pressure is 210 mmHg
